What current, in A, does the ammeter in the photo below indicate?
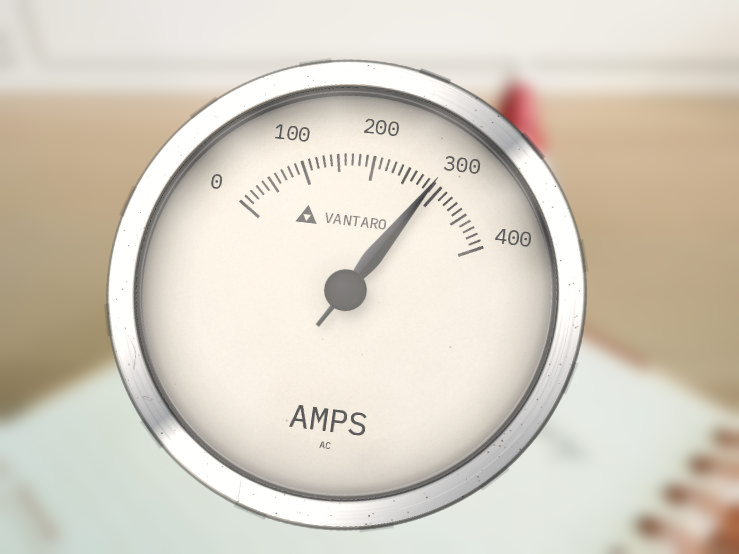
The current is 290 A
